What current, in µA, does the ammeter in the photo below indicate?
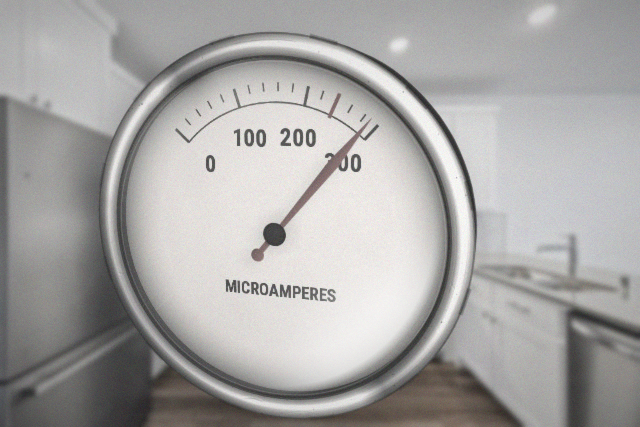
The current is 290 µA
